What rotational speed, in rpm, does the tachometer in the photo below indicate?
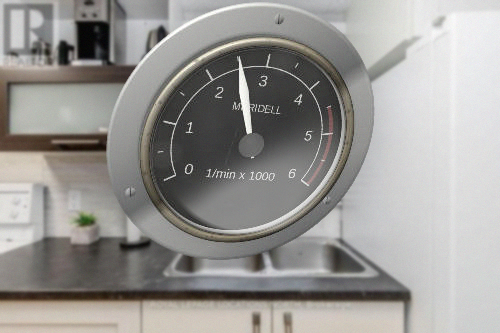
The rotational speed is 2500 rpm
